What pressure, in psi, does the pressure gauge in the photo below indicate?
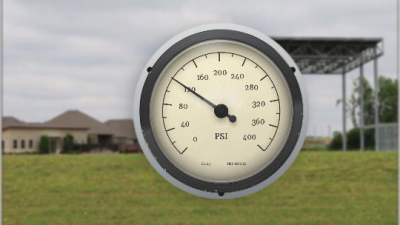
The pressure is 120 psi
